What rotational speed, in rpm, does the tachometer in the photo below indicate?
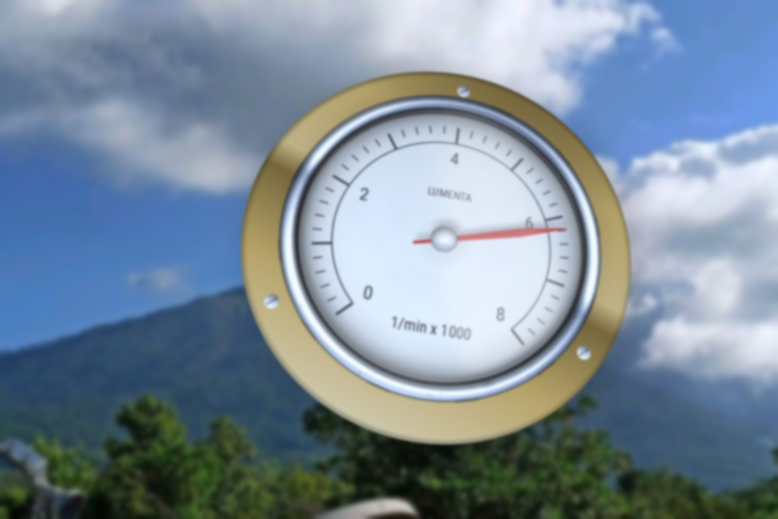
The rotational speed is 6200 rpm
